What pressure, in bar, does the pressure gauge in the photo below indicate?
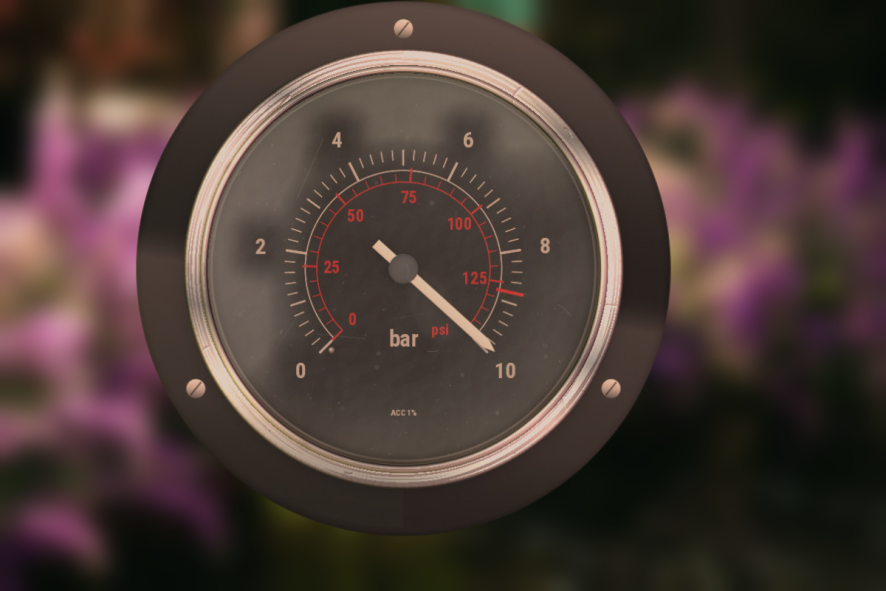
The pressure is 9.9 bar
